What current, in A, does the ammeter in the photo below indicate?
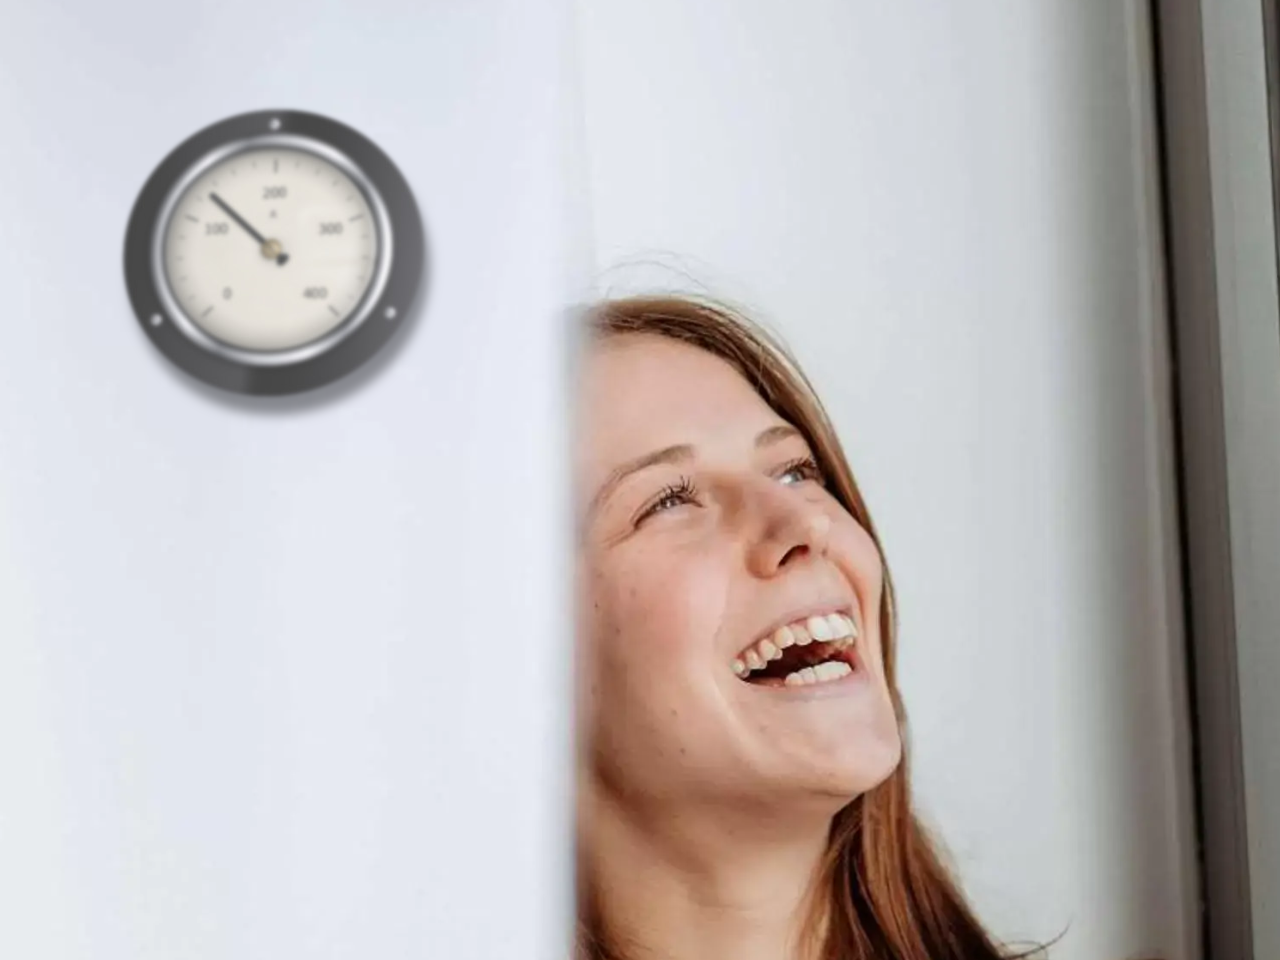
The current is 130 A
